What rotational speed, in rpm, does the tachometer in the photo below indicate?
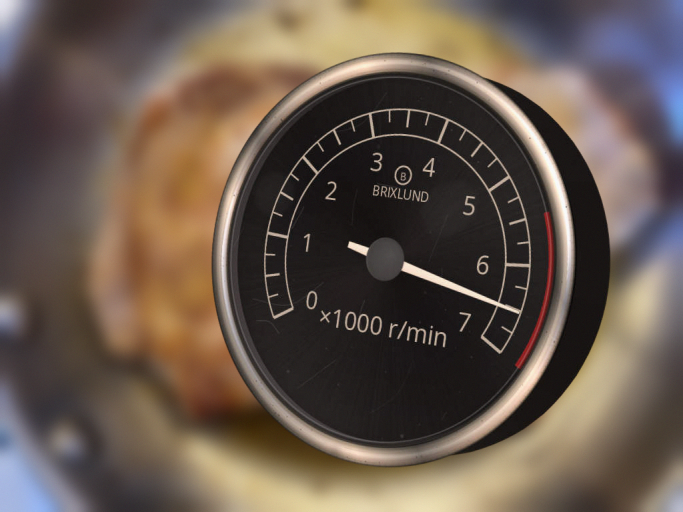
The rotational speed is 6500 rpm
